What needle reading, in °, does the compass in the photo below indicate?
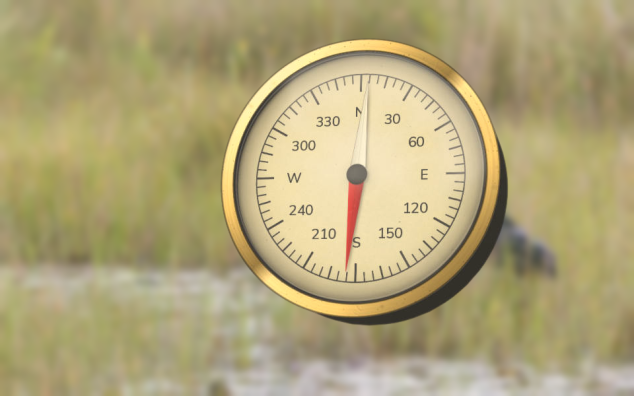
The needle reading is 185 °
